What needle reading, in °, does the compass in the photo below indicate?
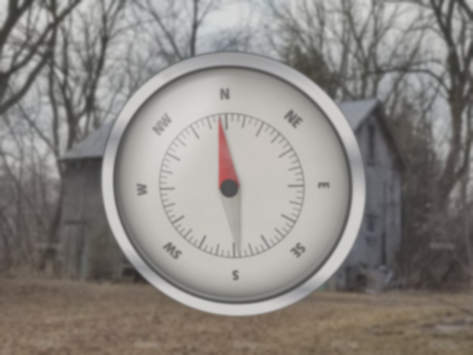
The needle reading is 355 °
